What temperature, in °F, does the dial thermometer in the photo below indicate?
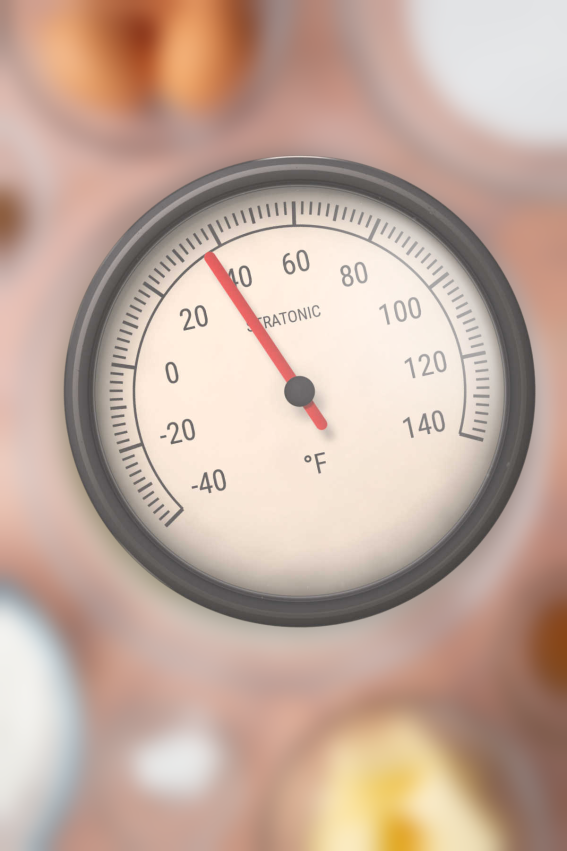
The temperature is 36 °F
